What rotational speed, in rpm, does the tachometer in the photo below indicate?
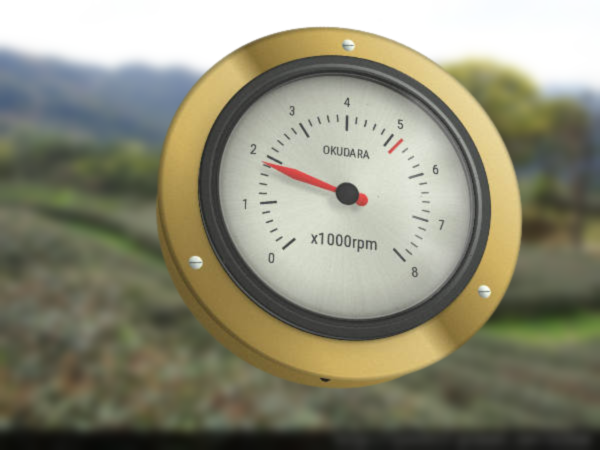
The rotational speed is 1800 rpm
